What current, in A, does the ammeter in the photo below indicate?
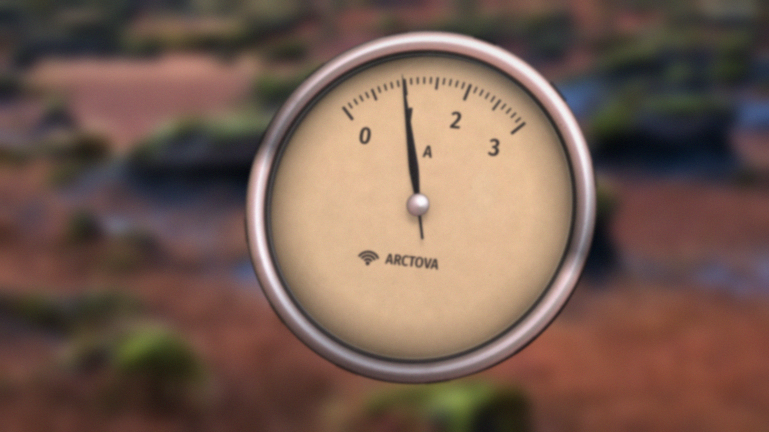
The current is 1 A
